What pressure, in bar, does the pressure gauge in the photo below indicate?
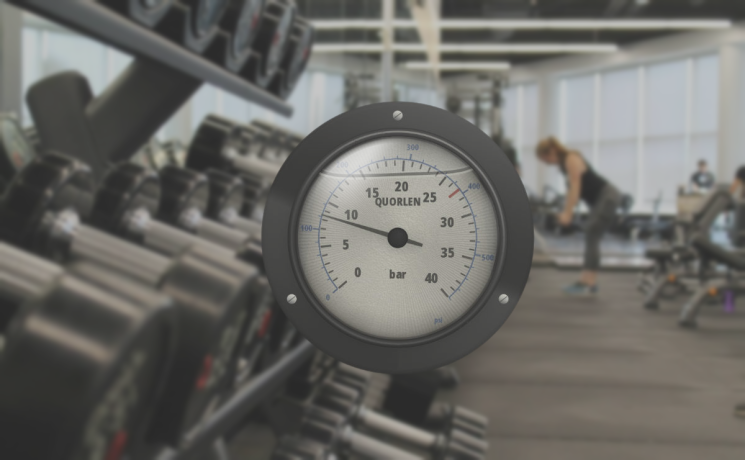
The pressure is 8.5 bar
